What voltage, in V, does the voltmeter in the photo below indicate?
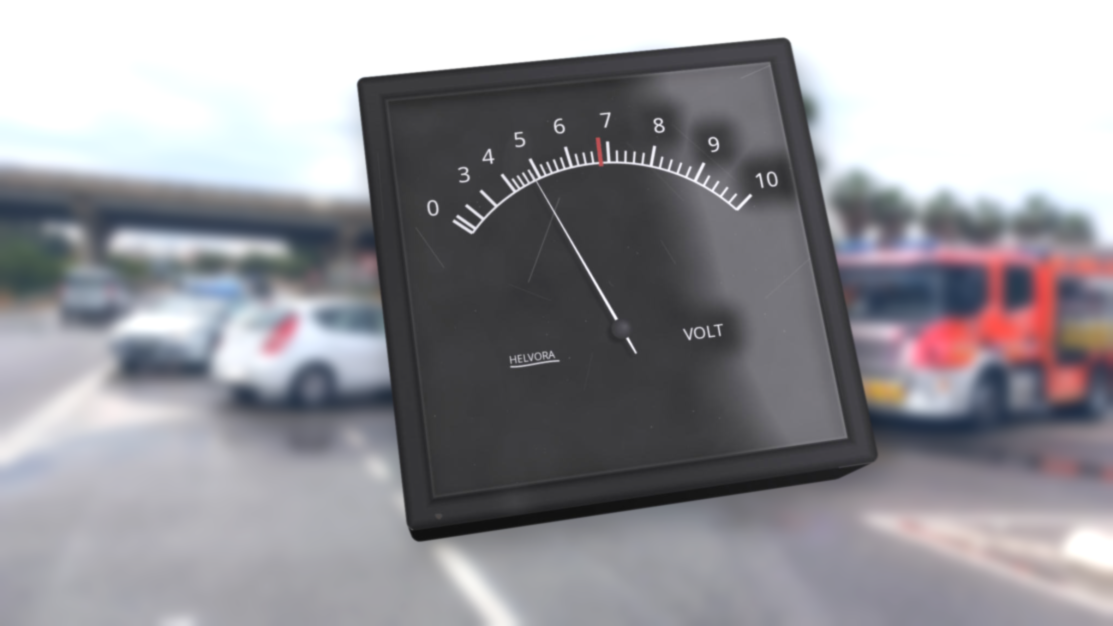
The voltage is 4.8 V
